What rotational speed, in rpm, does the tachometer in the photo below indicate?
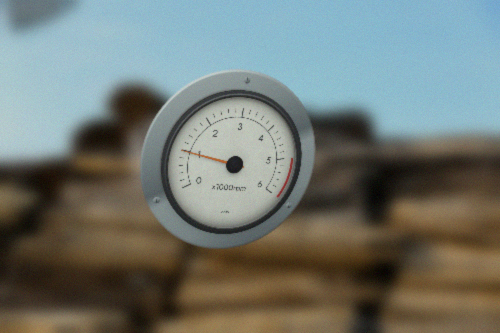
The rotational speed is 1000 rpm
